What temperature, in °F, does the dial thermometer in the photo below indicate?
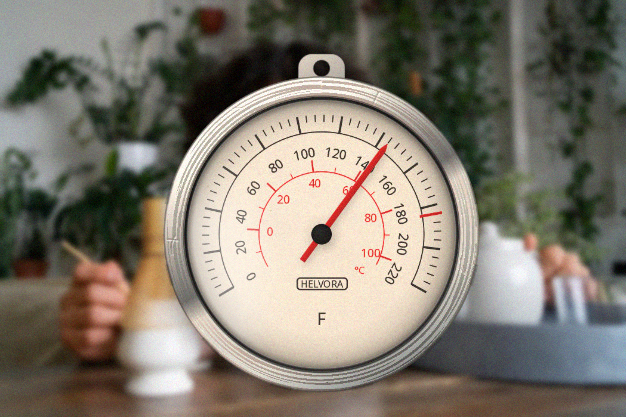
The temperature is 144 °F
